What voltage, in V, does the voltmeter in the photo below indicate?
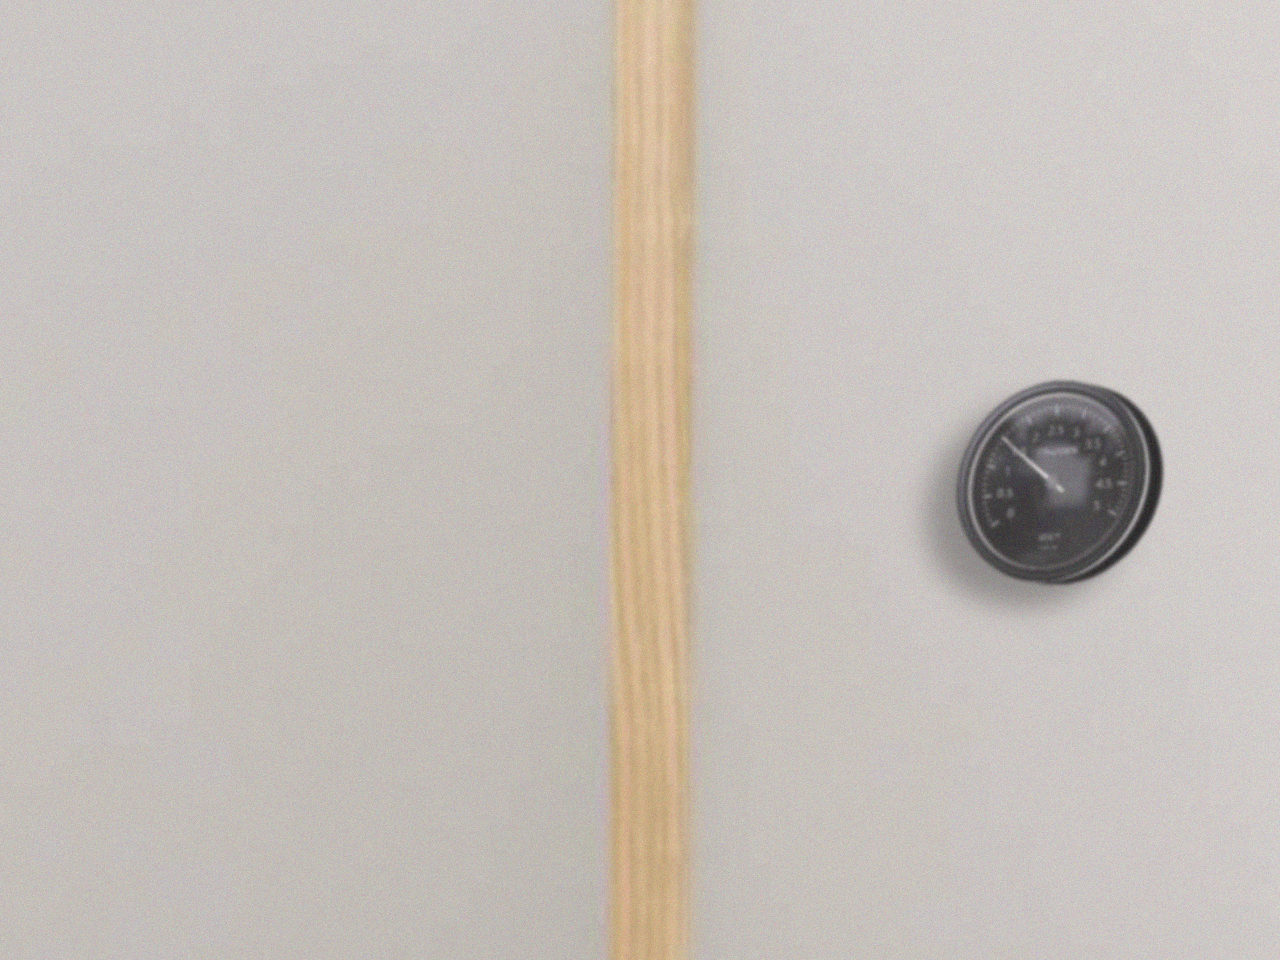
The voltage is 1.5 V
